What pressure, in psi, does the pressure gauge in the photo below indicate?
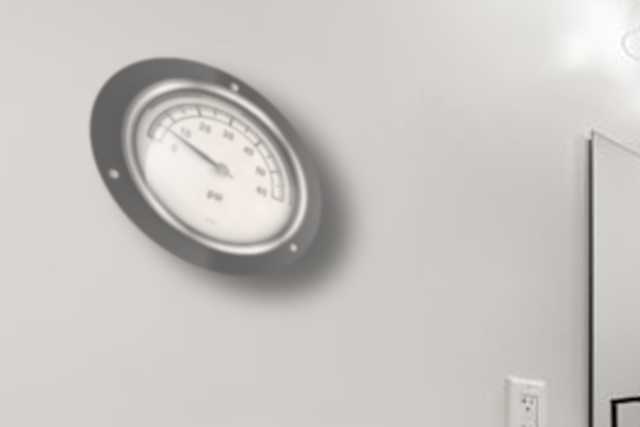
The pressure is 5 psi
